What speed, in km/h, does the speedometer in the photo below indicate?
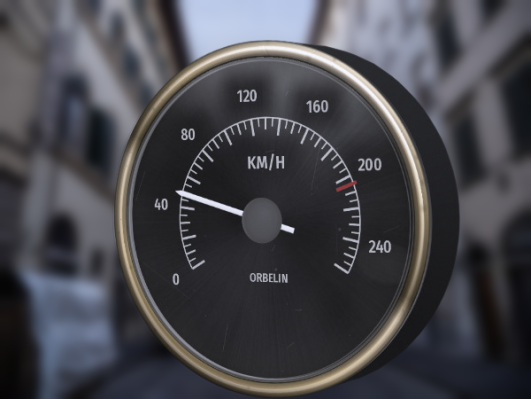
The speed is 50 km/h
